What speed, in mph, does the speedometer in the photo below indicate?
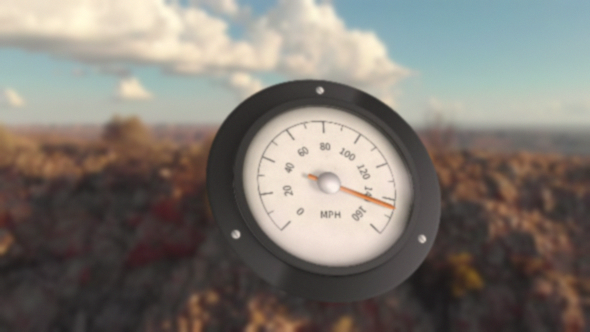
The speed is 145 mph
